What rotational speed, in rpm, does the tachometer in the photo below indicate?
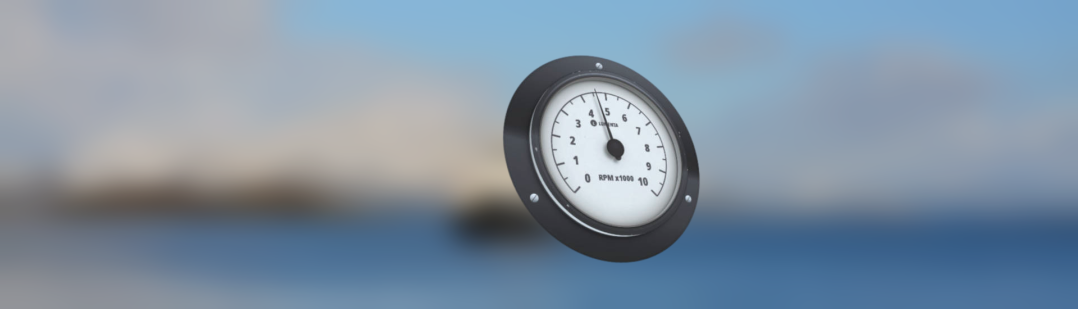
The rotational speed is 4500 rpm
